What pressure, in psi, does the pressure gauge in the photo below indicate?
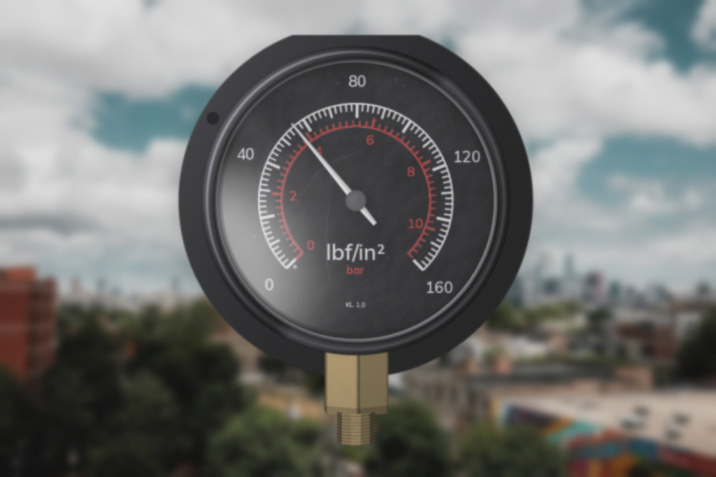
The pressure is 56 psi
